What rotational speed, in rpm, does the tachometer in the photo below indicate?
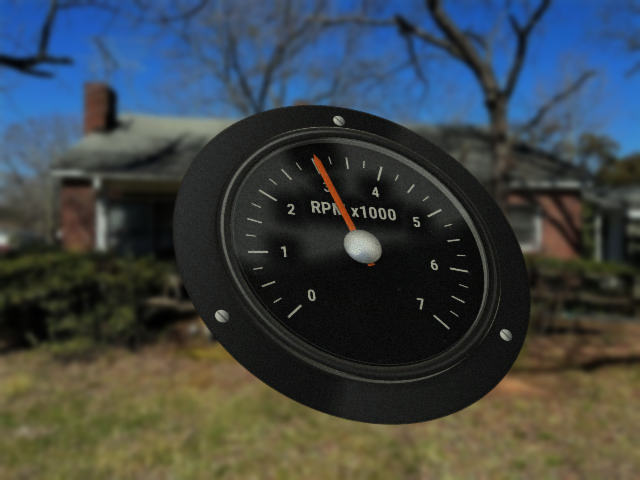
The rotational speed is 3000 rpm
